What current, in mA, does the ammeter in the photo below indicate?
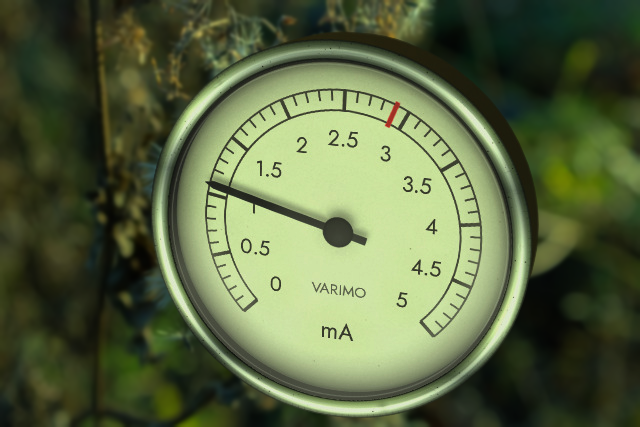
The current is 1.1 mA
